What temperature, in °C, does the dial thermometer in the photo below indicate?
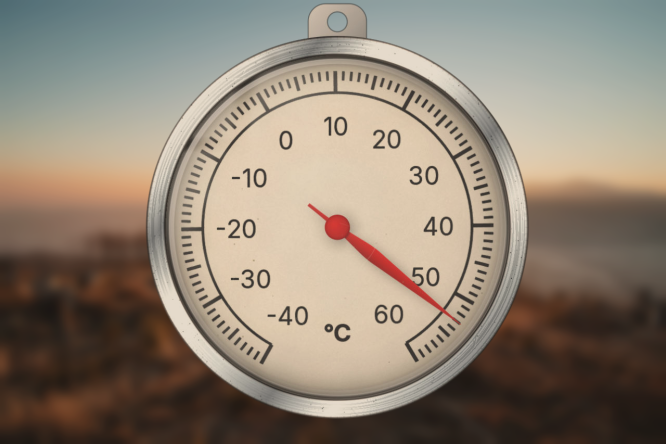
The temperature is 53 °C
